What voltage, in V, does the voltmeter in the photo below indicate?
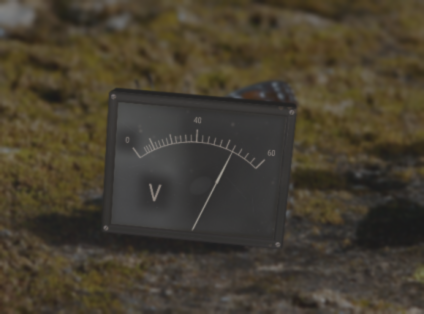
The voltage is 52 V
